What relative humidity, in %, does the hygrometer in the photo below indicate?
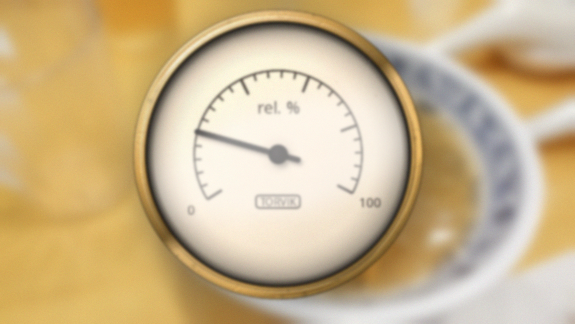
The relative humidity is 20 %
